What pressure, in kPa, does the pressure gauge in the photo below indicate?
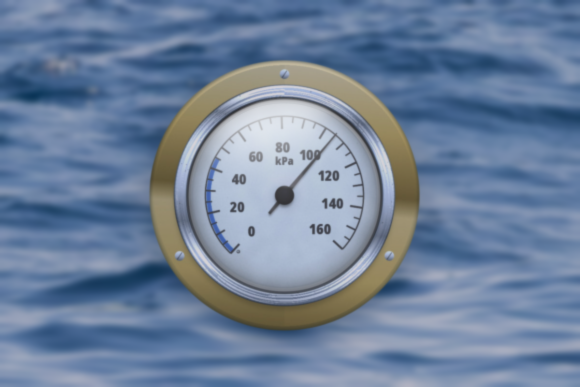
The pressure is 105 kPa
